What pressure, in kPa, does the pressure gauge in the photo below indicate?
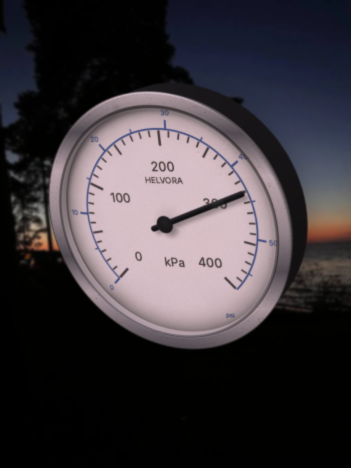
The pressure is 300 kPa
